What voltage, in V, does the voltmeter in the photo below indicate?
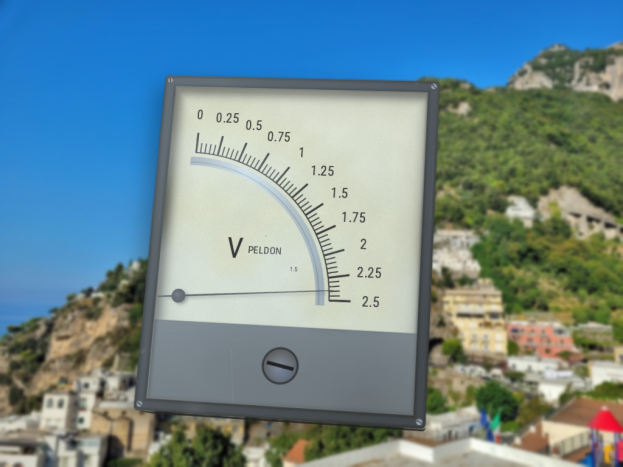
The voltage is 2.4 V
